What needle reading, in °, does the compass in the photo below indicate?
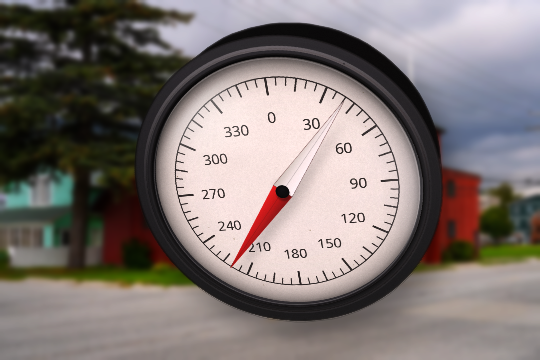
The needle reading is 220 °
